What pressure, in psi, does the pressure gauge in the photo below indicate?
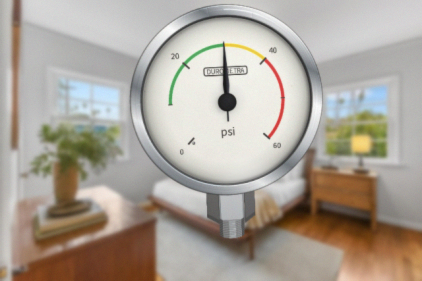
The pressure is 30 psi
